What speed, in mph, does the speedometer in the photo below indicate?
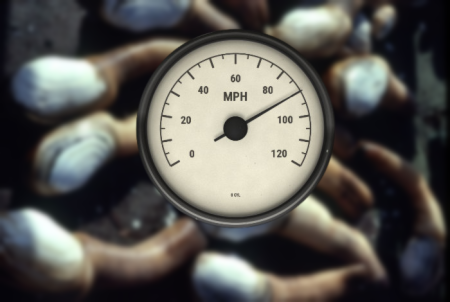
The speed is 90 mph
